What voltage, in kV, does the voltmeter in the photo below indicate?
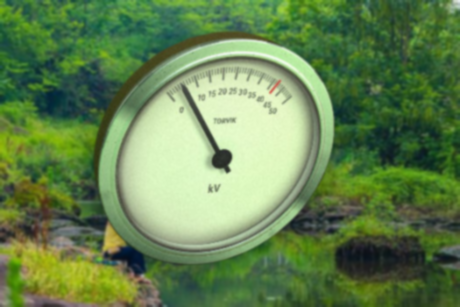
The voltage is 5 kV
